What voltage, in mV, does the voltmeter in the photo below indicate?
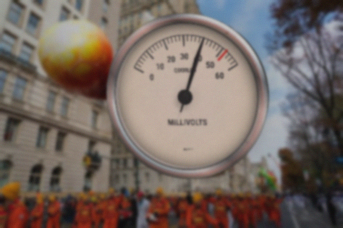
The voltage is 40 mV
